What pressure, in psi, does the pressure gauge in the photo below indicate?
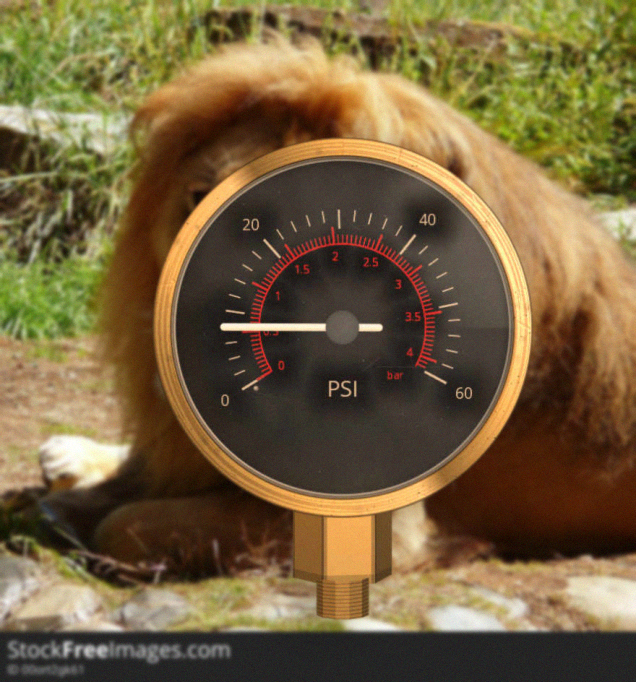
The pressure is 8 psi
